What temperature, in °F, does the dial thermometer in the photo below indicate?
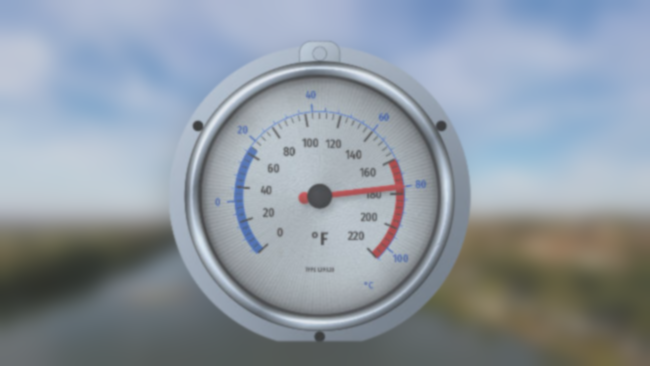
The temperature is 176 °F
